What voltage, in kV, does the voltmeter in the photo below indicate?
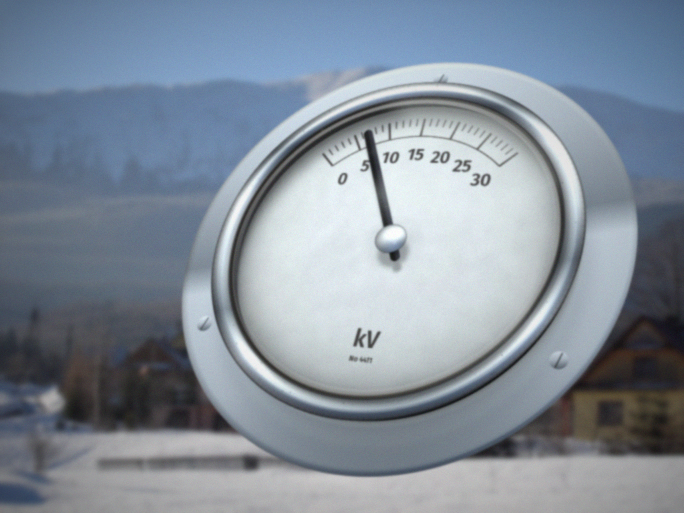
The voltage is 7 kV
